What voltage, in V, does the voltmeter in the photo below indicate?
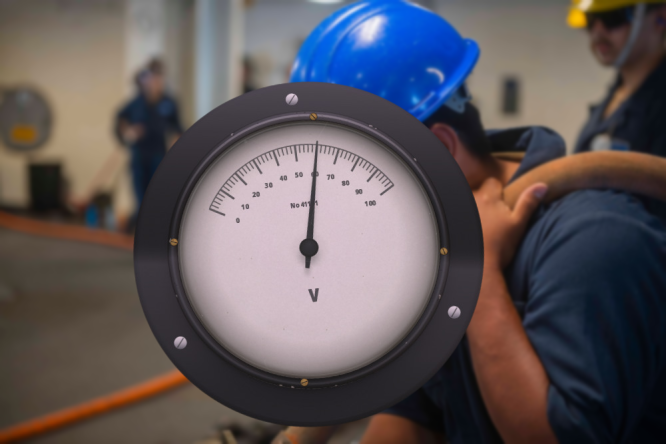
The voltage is 60 V
